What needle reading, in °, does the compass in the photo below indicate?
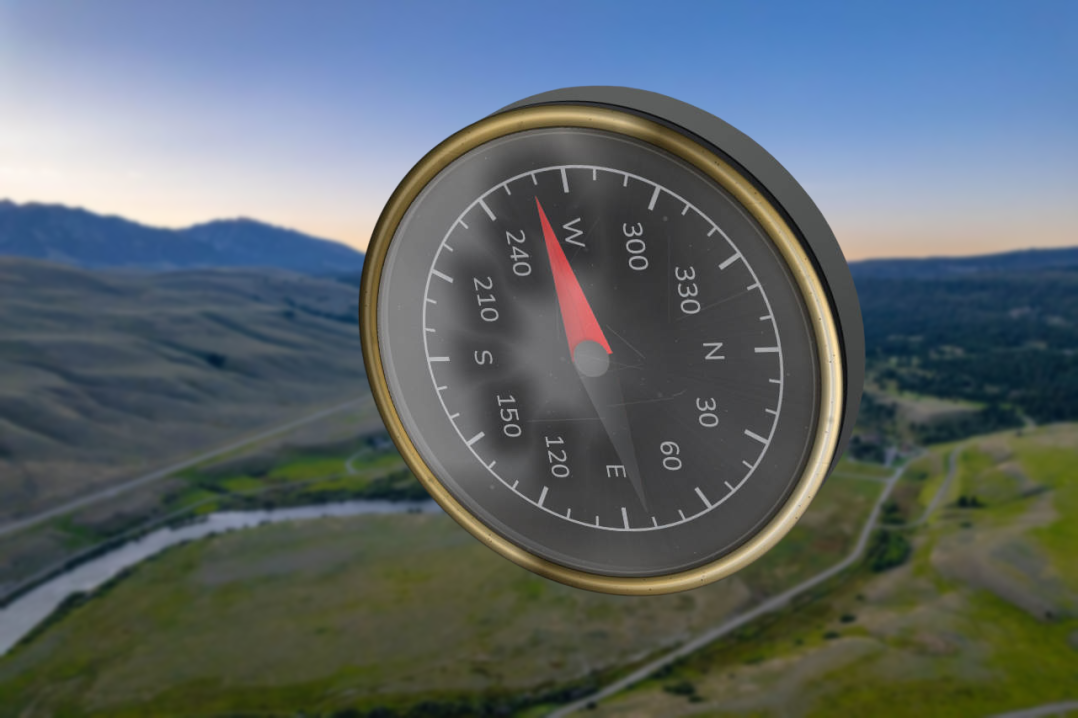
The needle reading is 260 °
